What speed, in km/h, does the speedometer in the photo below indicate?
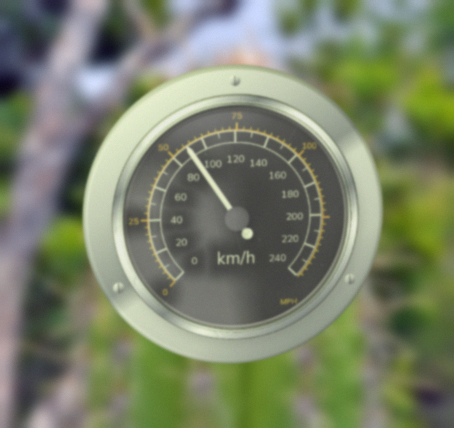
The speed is 90 km/h
